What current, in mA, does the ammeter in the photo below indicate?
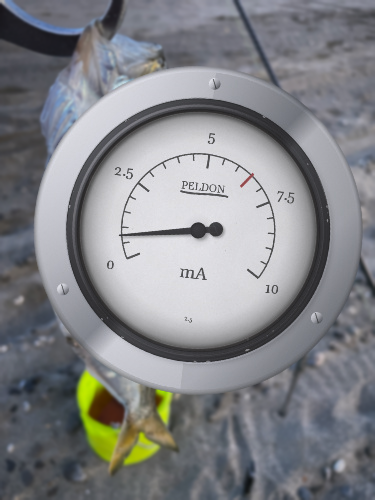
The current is 0.75 mA
